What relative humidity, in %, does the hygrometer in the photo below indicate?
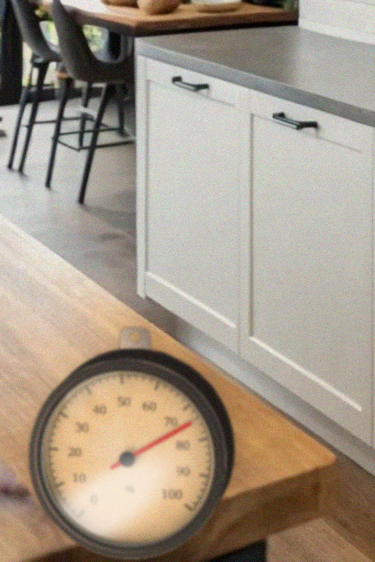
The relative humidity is 74 %
